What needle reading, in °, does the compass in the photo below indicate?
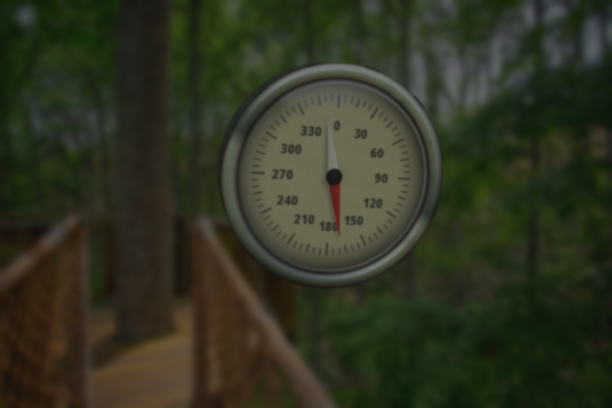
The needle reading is 170 °
